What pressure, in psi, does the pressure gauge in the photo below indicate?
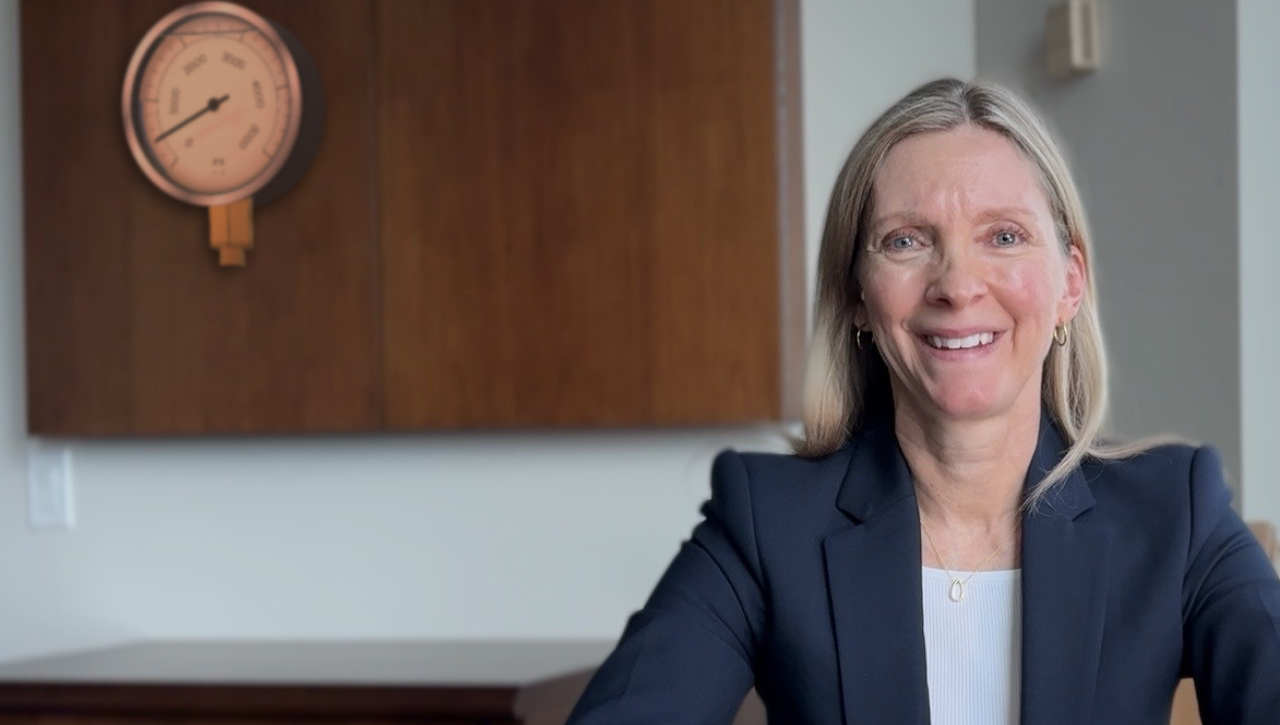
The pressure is 400 psi
